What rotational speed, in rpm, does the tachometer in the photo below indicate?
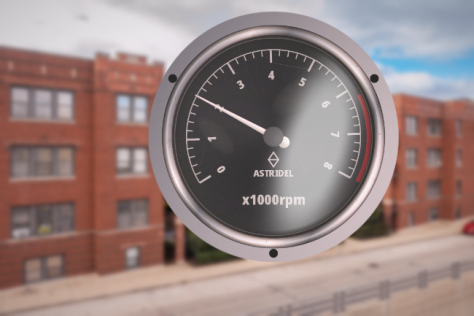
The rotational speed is 2000 rpm
